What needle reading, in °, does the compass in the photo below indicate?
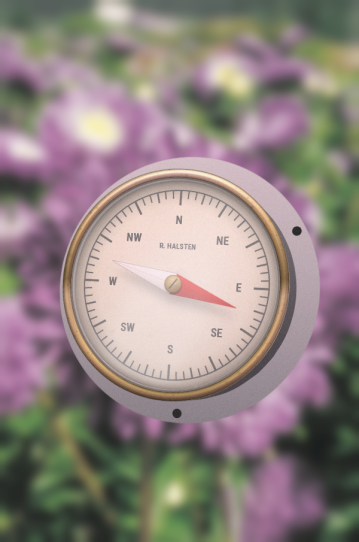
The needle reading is 107.5 °
